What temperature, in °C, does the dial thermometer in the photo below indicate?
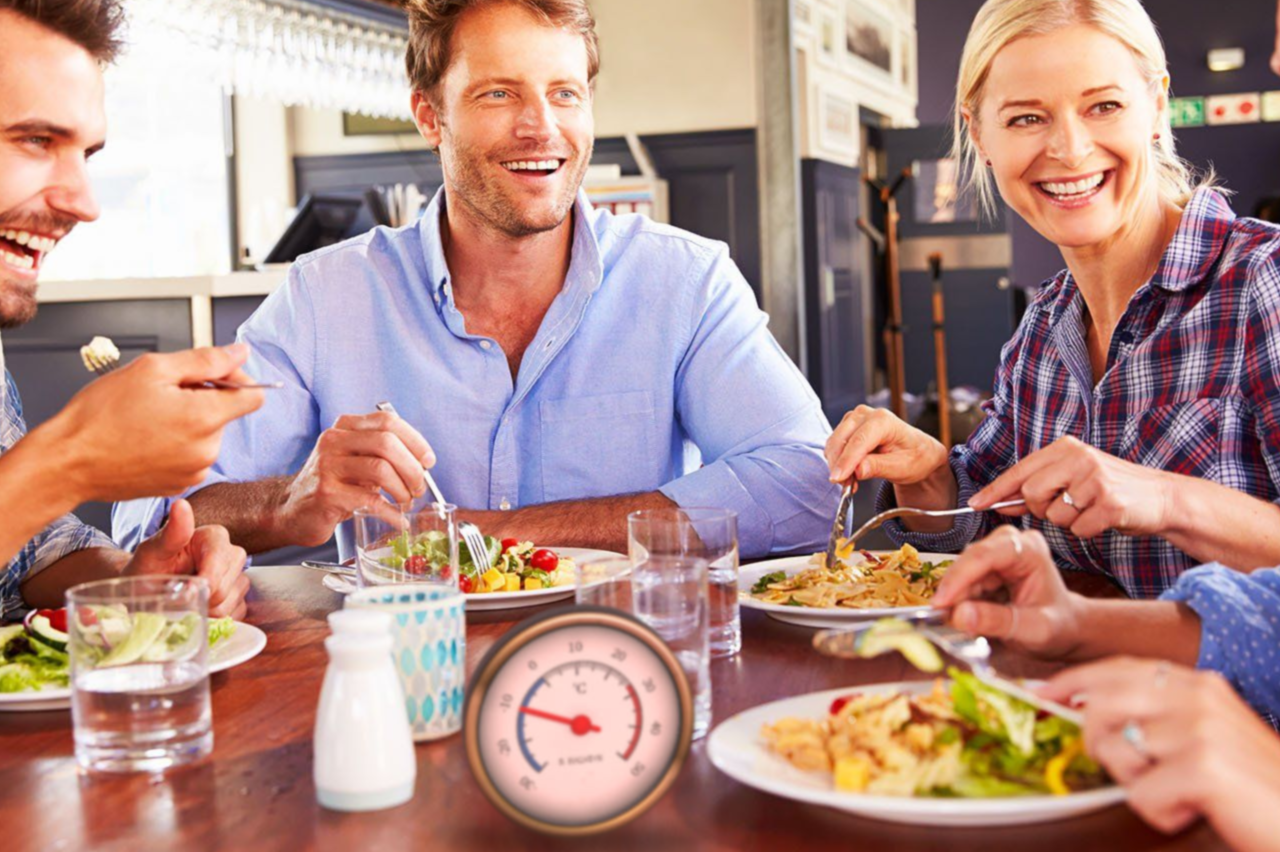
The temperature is -10 °C
